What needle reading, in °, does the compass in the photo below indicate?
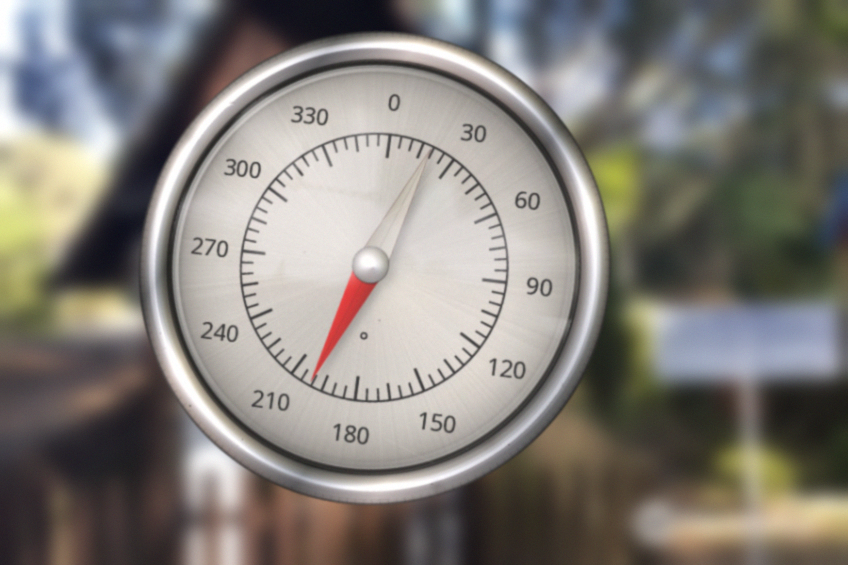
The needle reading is 200 °
